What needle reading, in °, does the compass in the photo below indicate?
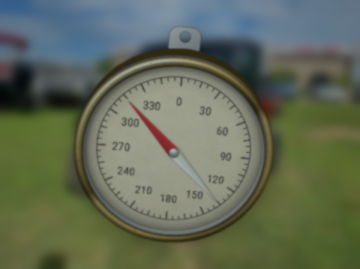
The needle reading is 315 °
